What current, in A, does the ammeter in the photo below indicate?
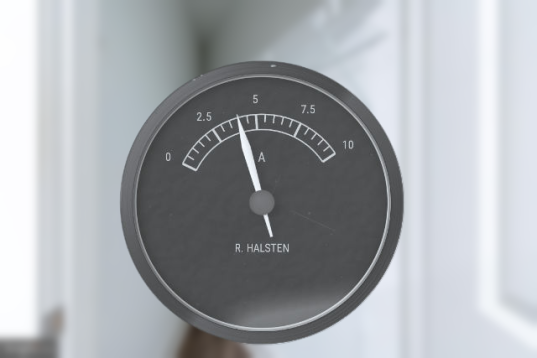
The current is 4 A
